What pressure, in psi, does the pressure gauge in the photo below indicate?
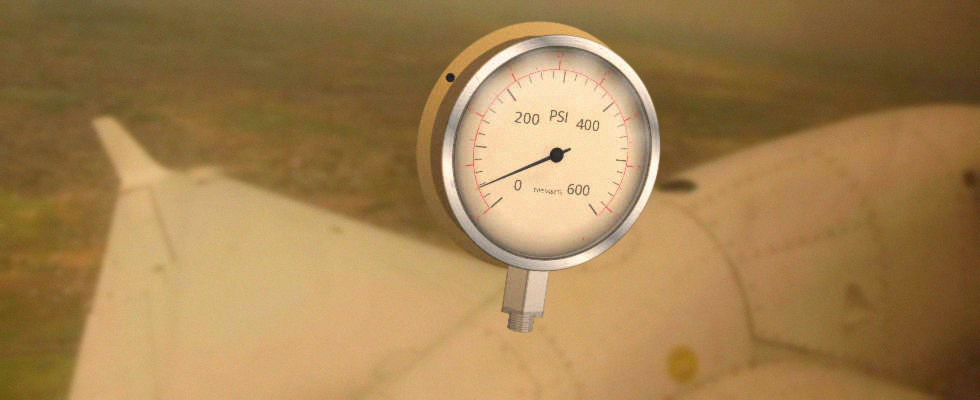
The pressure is 40 psi
